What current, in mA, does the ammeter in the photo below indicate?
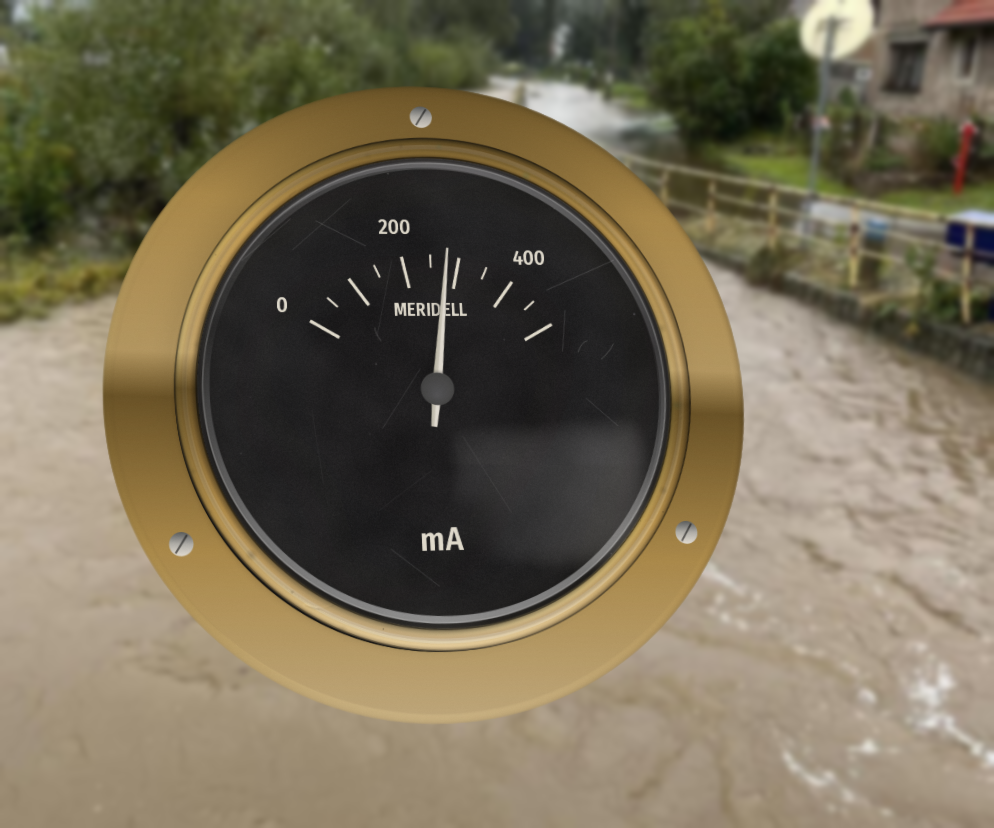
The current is 275 mA
